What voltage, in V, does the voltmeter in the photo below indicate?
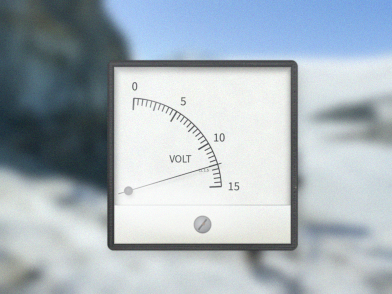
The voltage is 12.5 V
